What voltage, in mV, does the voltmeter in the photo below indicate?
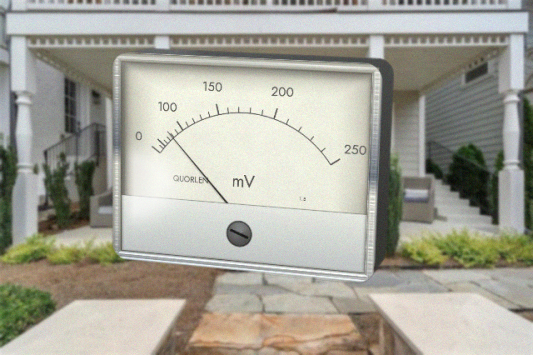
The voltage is 80 mV
